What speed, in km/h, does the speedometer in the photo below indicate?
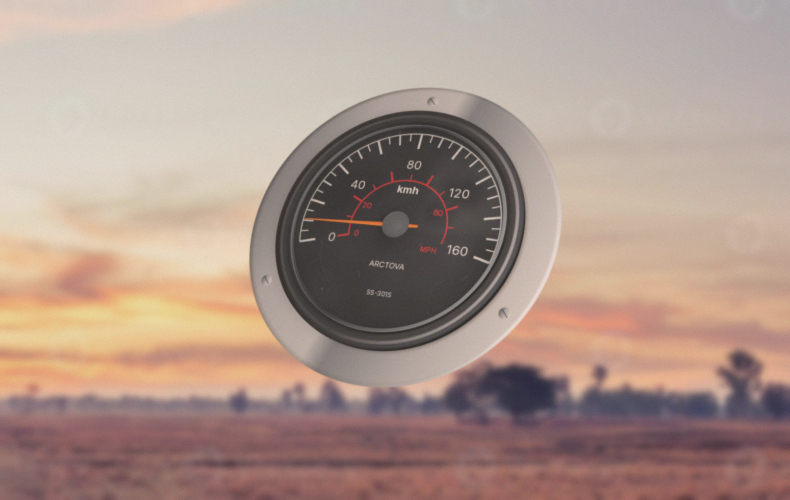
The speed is 10 km/h
